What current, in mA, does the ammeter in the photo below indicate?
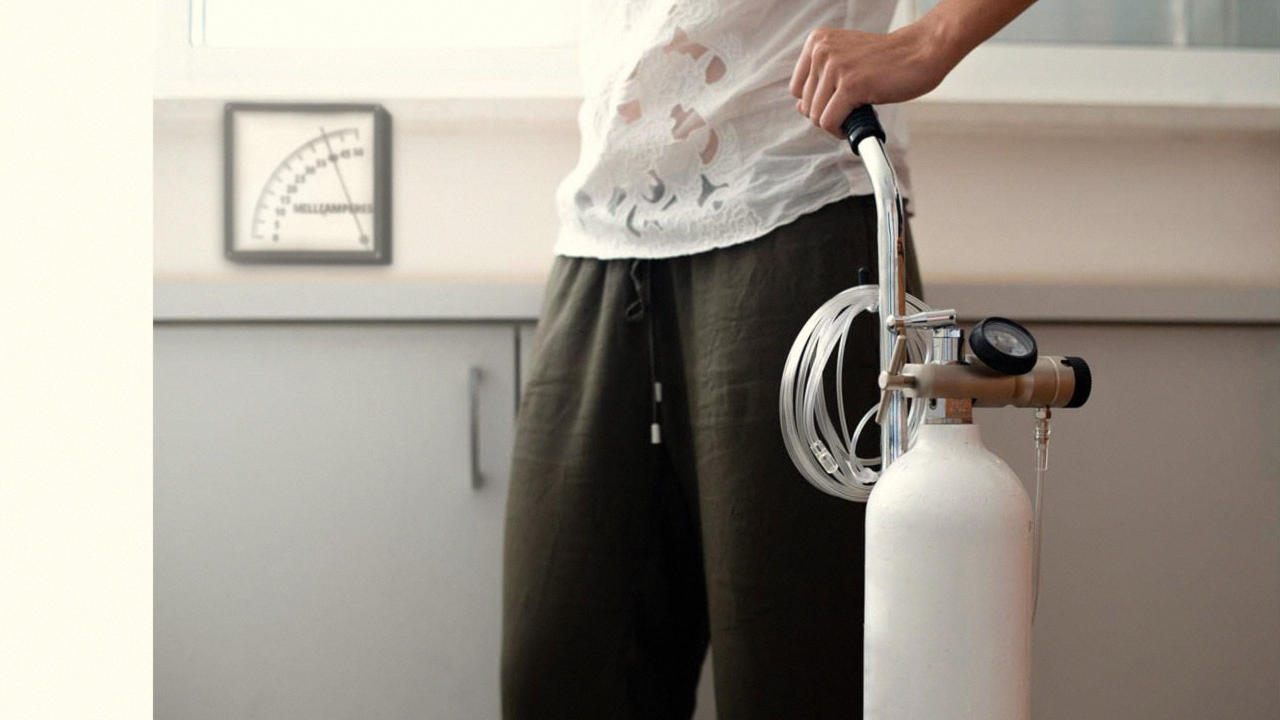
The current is 40 mA
